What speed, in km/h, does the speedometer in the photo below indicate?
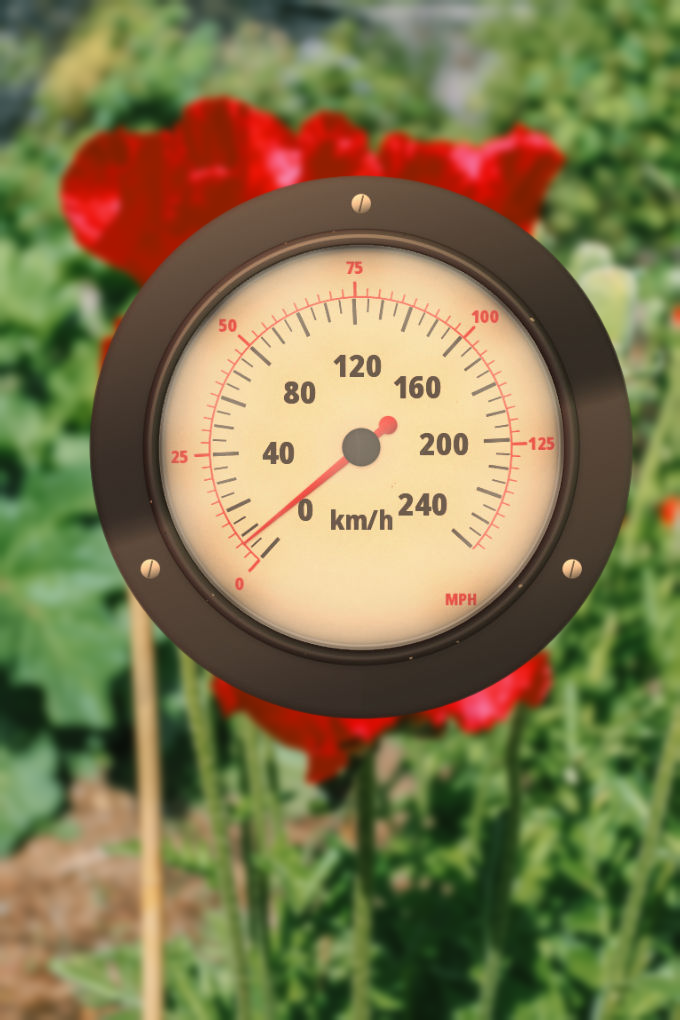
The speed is 7.5 km/h
